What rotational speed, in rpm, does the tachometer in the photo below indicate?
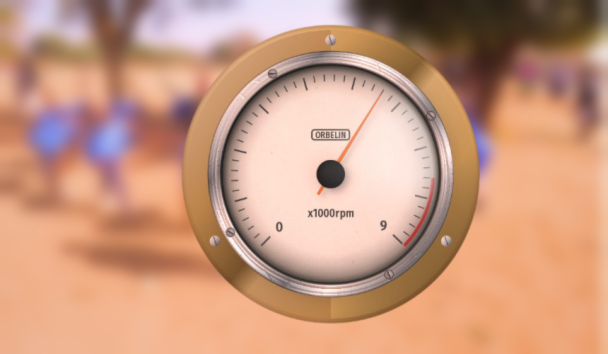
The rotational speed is 5600 rpm
